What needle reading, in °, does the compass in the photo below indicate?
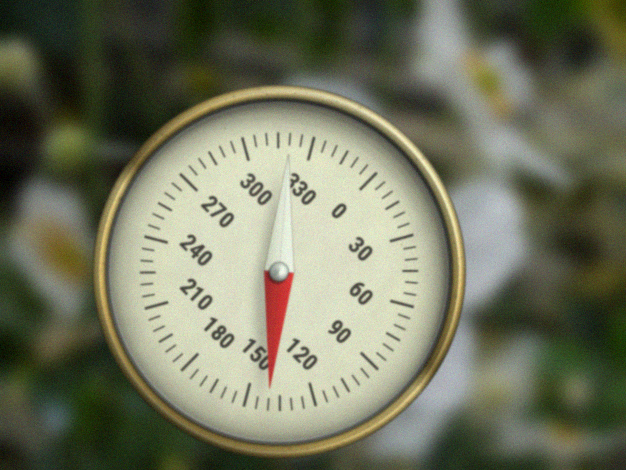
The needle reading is 140 °
